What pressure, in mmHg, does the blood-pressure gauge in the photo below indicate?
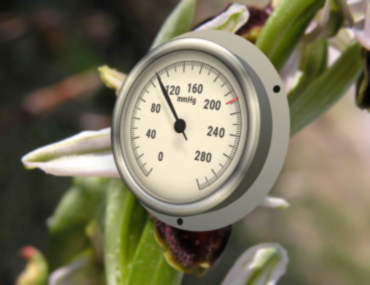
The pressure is 110 mmHg
